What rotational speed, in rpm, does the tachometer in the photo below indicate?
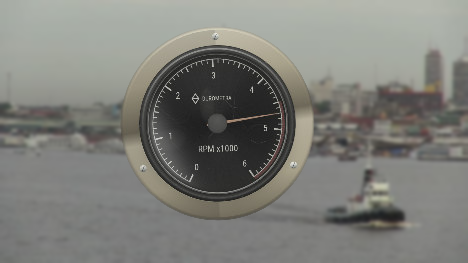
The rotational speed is 4700 rpm
